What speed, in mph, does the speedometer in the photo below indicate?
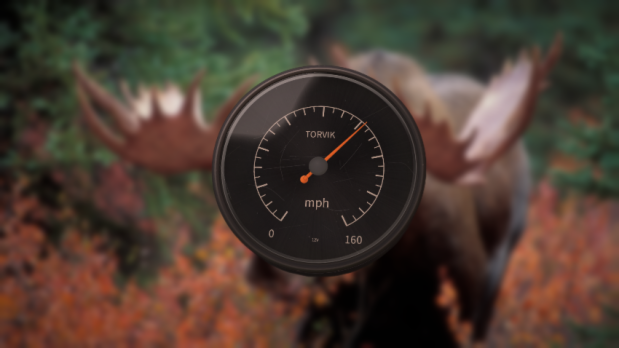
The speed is 102.5 mph
